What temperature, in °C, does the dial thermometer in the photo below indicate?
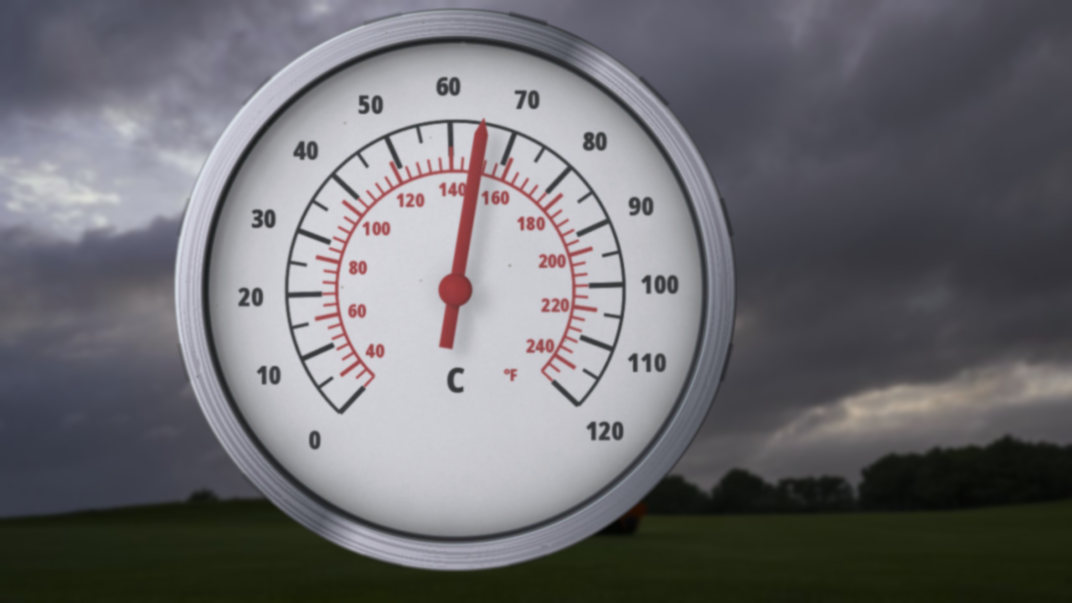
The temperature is 65 °C
